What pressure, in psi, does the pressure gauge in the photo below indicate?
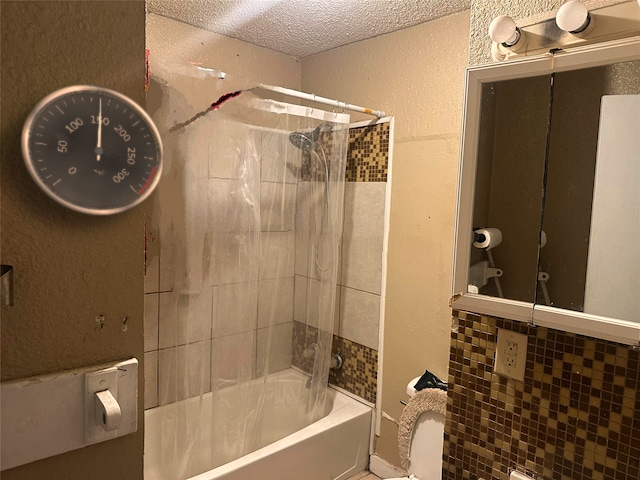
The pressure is 150 psi
